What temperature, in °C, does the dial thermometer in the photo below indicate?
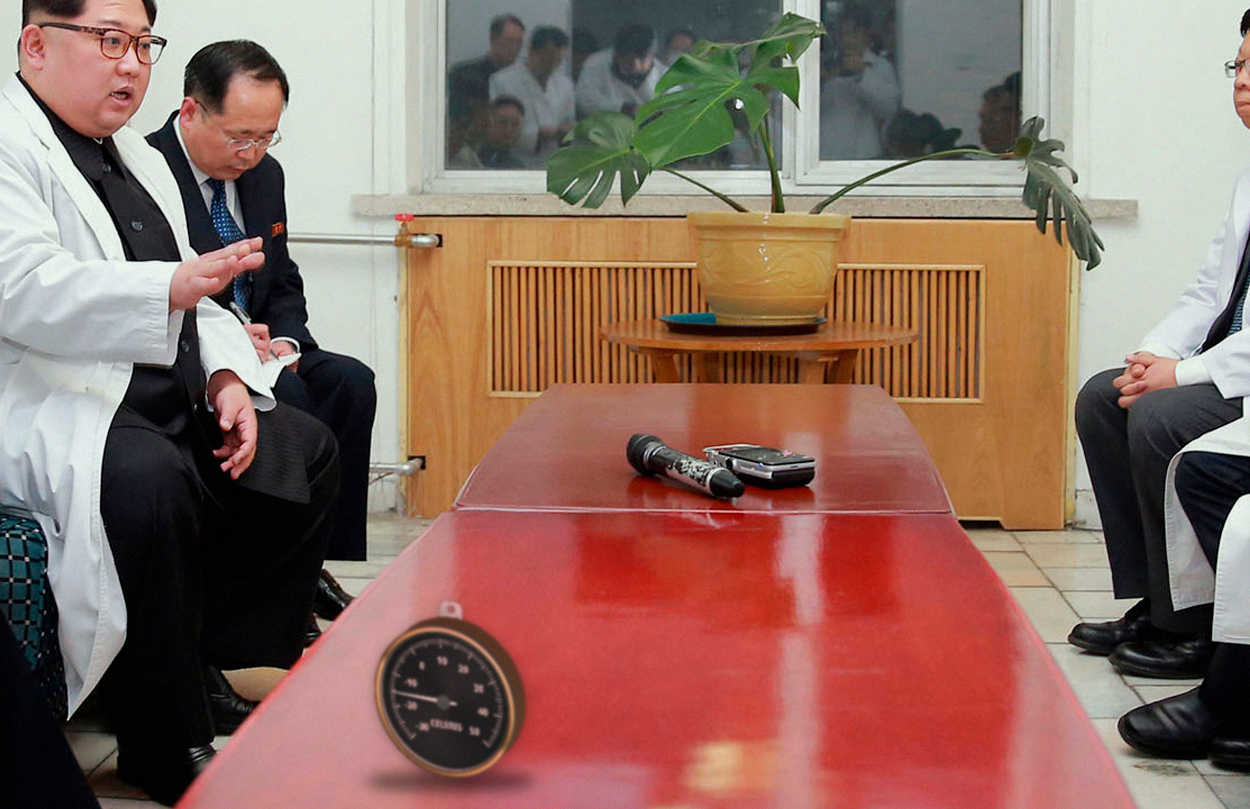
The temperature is -15 °C
